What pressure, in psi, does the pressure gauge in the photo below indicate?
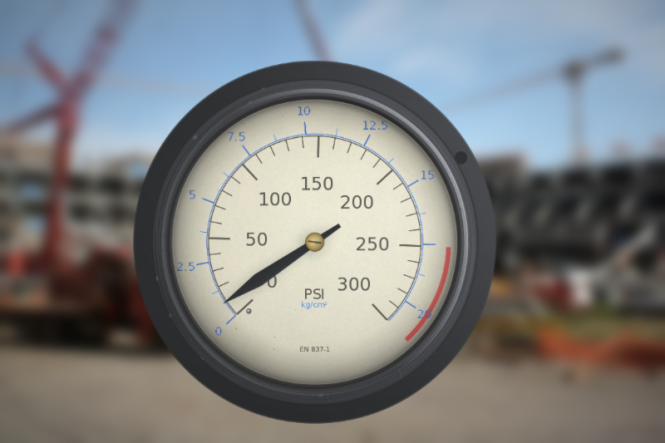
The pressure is 10 psi
